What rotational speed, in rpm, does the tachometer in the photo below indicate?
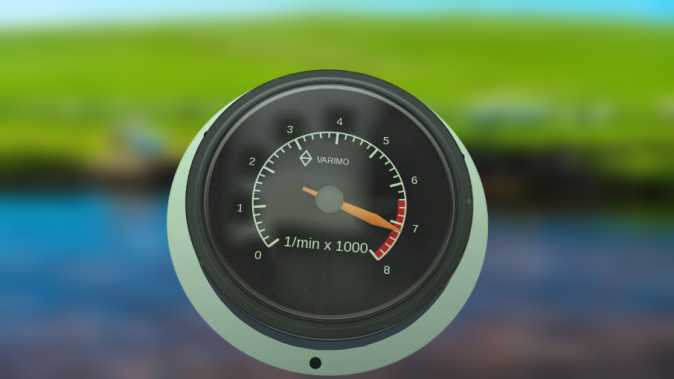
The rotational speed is 7200 rpm
